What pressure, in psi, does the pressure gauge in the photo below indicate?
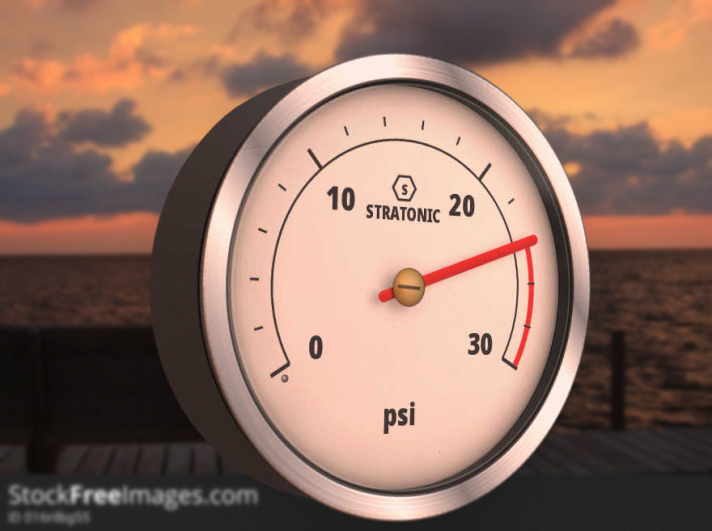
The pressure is 24 psi
